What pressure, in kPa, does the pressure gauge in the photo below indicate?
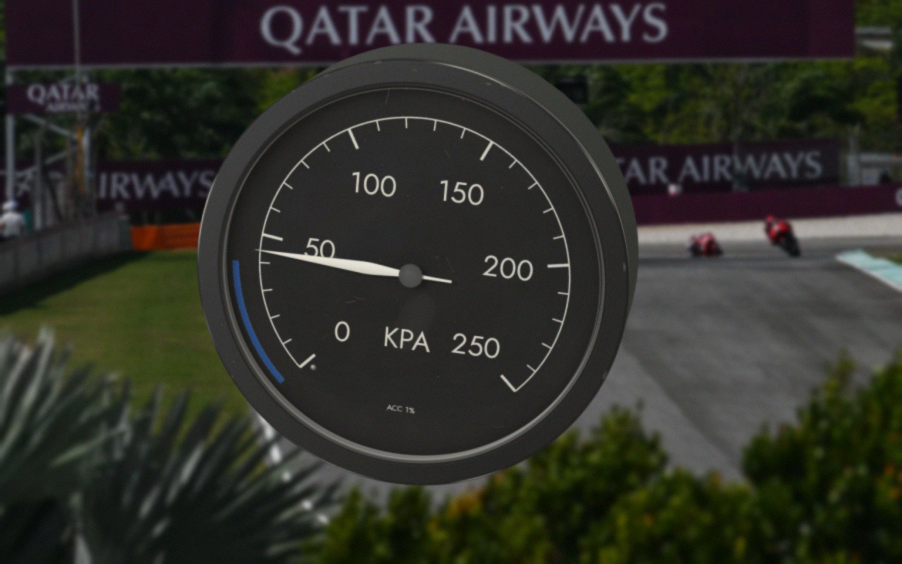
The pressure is 45 kPa
